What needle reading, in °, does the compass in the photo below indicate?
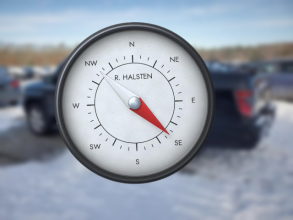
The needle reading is 135 °
